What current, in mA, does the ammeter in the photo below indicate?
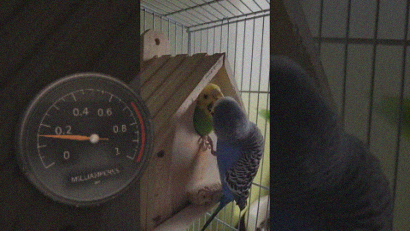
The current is 0.15 mA
